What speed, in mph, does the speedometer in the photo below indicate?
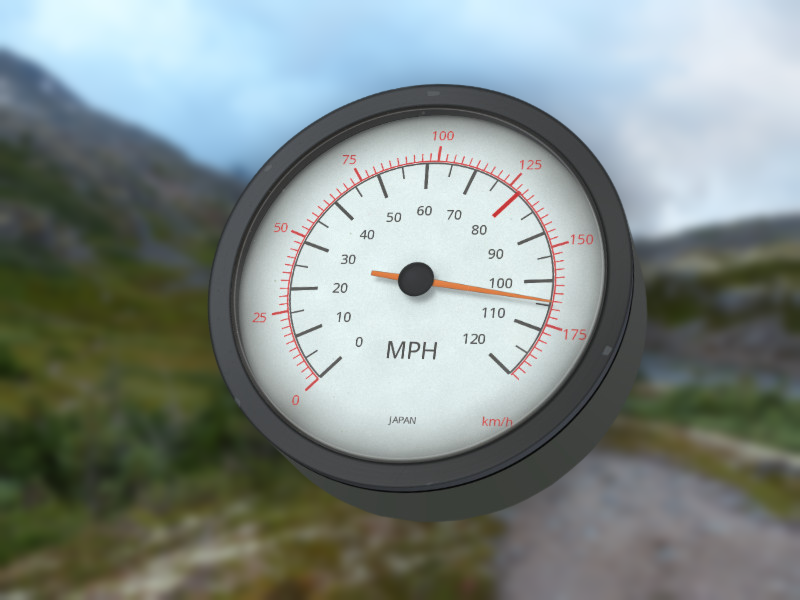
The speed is 105 mph
